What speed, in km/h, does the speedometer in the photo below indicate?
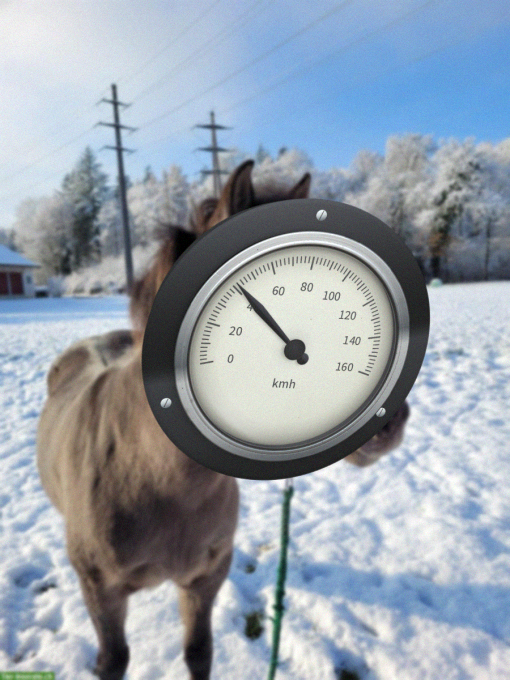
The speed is 42 km/h
